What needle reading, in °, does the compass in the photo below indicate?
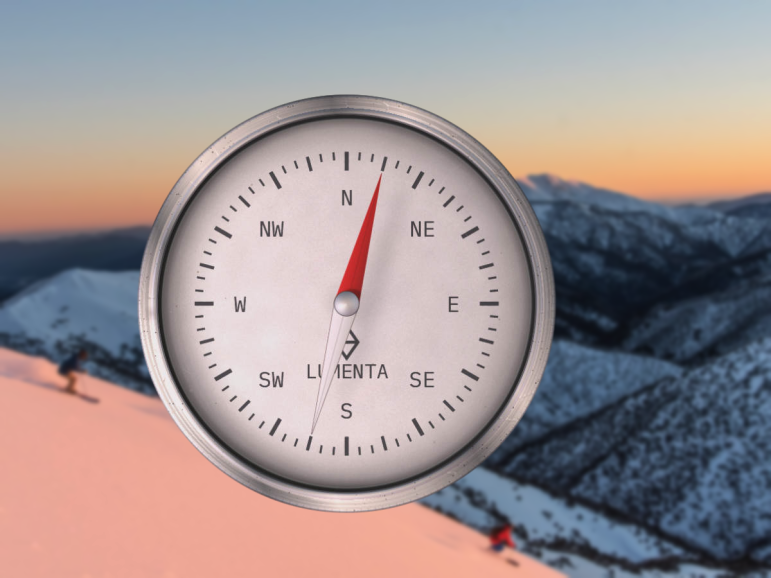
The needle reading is 15 °
